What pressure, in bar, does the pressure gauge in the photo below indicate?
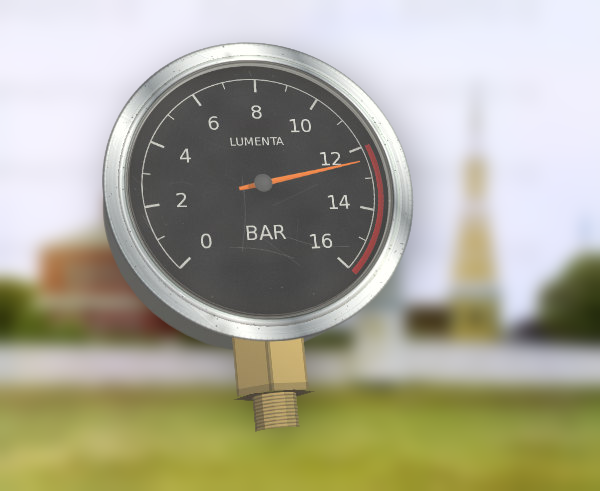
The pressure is 12.5 bar
